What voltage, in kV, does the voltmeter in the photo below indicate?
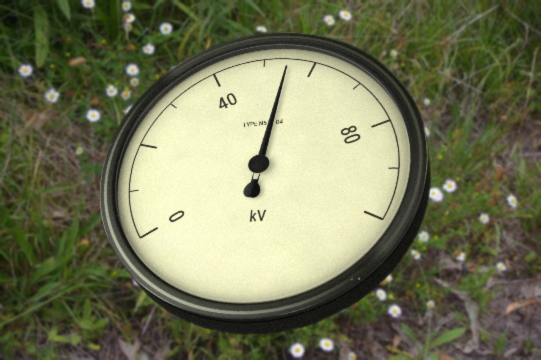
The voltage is 55 kV
